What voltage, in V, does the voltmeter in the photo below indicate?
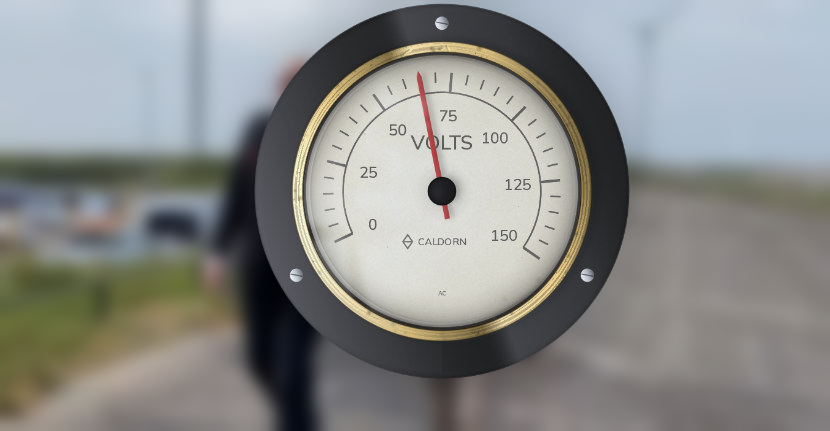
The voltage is 65 V
